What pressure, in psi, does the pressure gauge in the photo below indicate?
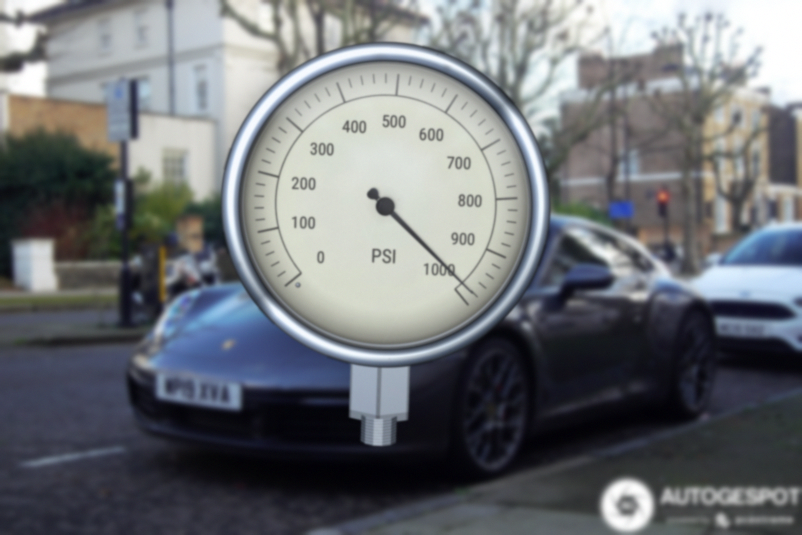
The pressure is 980 psi
